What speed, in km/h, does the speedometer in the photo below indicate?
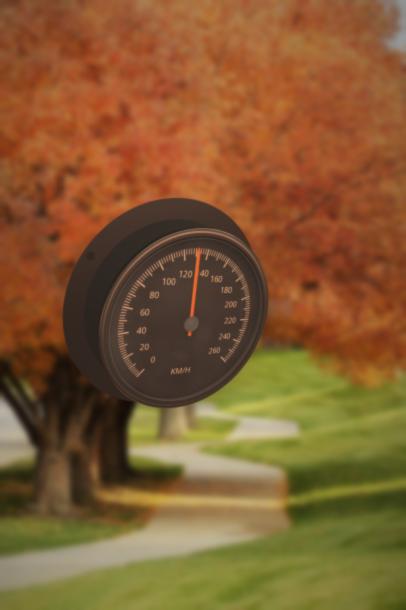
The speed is 130 km/h
